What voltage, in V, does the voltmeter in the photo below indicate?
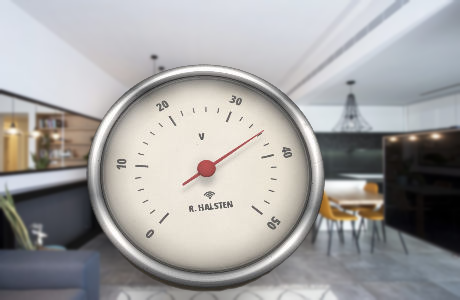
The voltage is 36 V
